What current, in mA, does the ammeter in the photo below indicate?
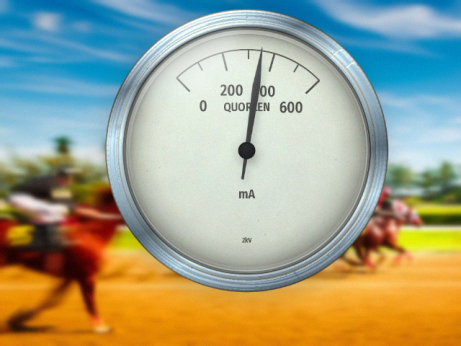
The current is 350 mA
